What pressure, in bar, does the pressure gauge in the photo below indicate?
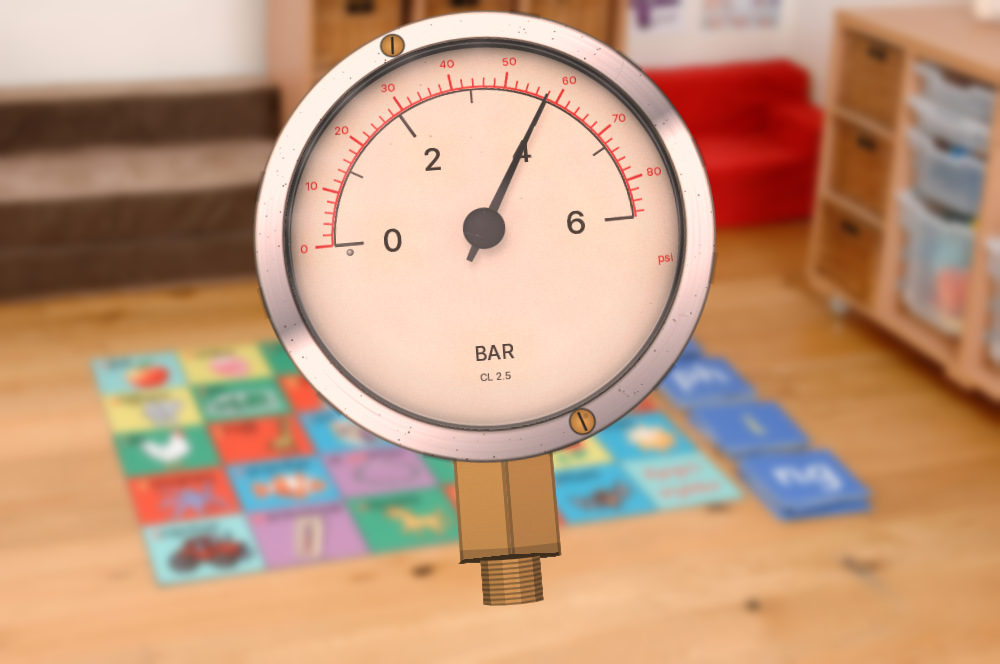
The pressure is 4 bar
